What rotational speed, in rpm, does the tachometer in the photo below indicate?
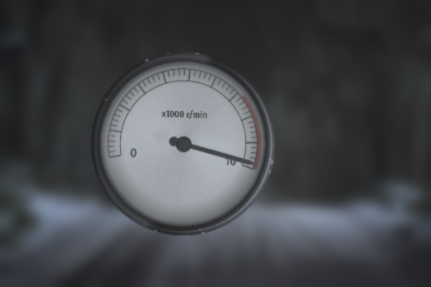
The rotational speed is 9800 rpm
